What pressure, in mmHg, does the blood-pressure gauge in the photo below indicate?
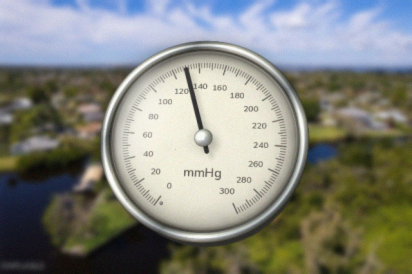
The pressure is 130 mmHg
